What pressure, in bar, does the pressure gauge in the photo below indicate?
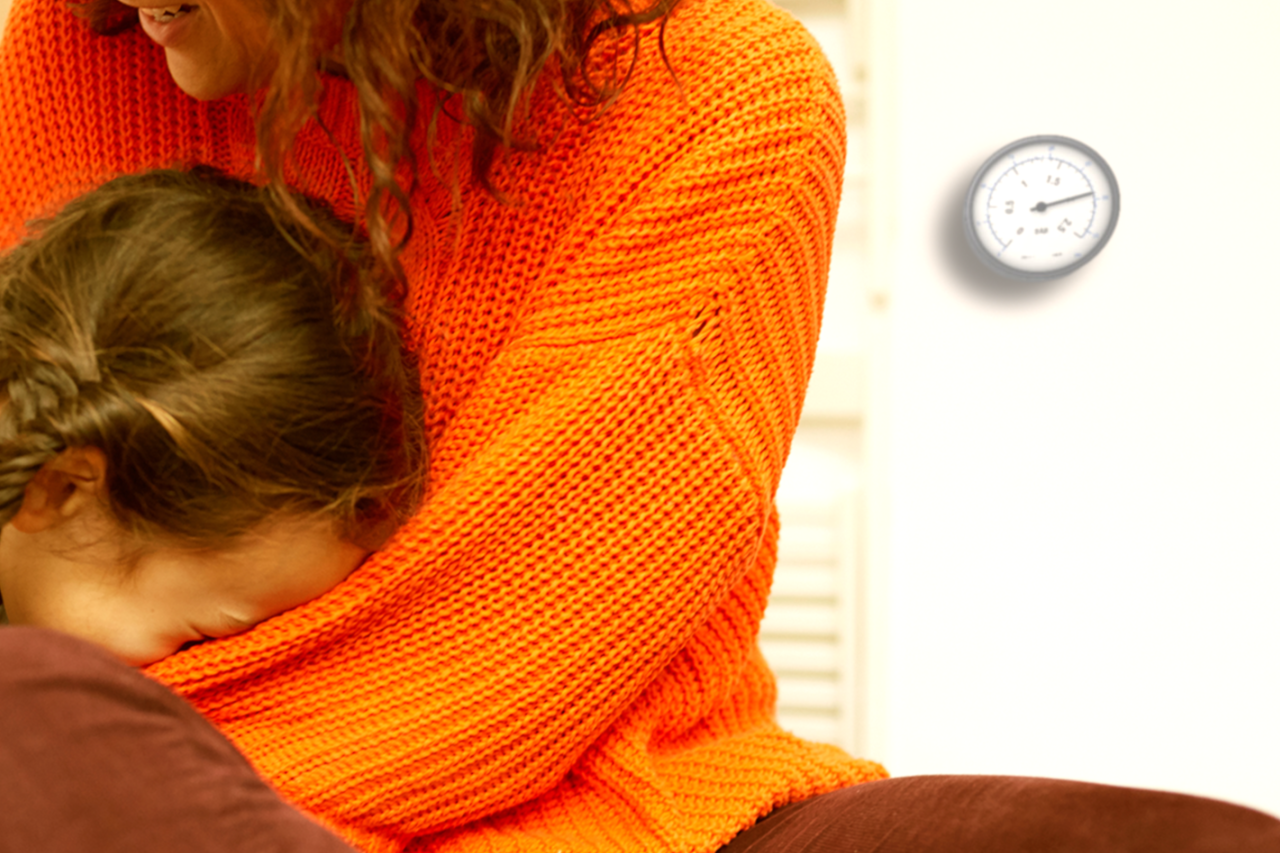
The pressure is 2 bar
